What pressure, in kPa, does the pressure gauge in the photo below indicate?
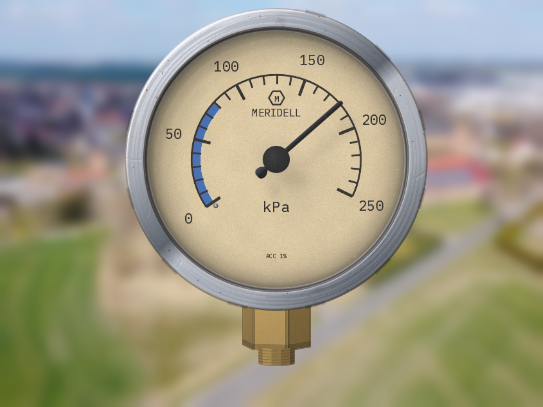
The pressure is 180 kPa
